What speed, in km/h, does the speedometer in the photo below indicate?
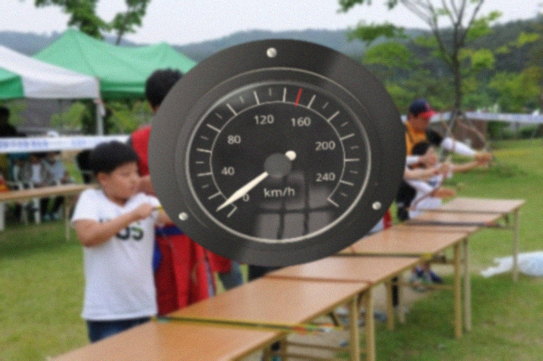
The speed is 10 km/h
